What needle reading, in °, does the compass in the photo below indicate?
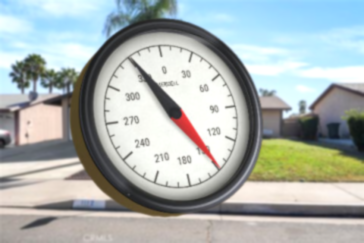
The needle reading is 150 °
